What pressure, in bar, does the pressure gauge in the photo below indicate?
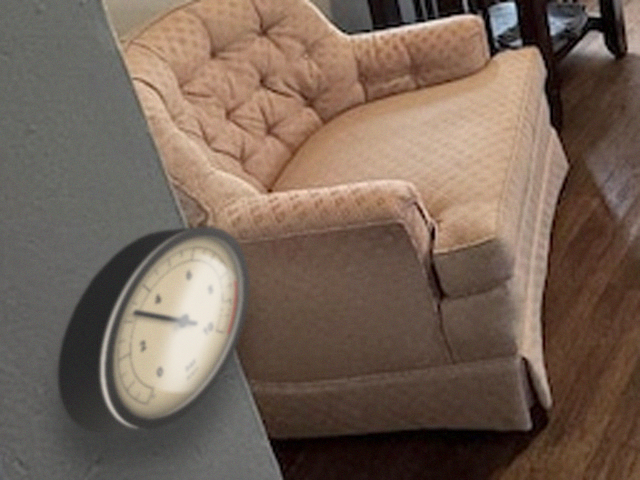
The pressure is 3.25 bar
